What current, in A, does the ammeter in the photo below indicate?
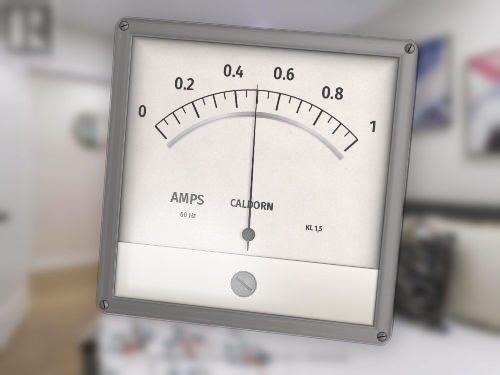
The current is 0.5 A
